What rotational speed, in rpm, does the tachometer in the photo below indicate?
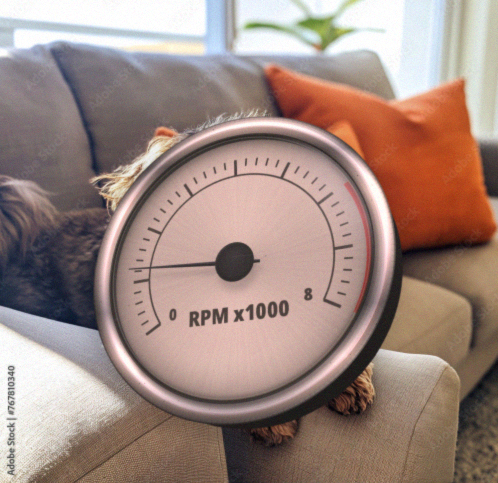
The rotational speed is 1200 rpm
